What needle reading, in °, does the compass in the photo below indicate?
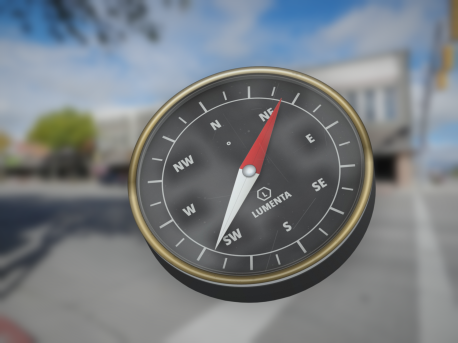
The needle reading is 52.5 °
